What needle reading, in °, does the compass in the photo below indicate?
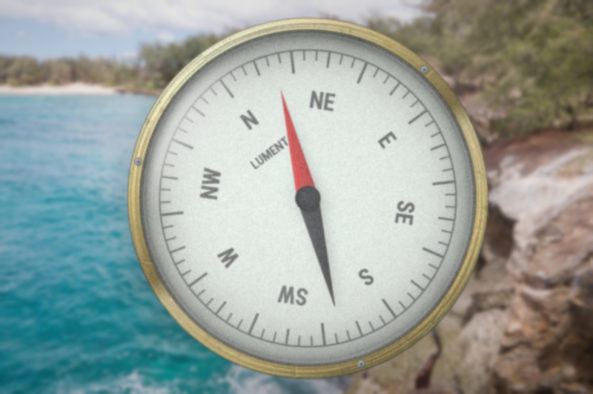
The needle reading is 22.5 °
